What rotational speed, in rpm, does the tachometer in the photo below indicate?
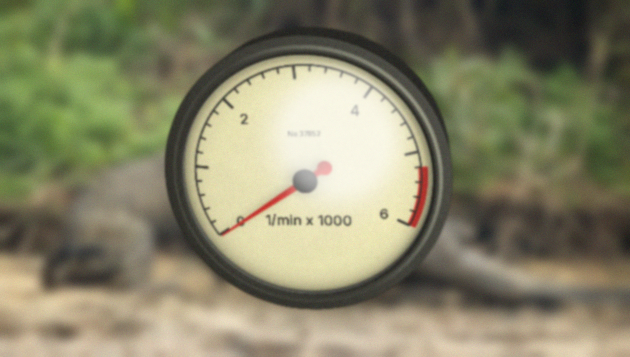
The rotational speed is 0 rpm
